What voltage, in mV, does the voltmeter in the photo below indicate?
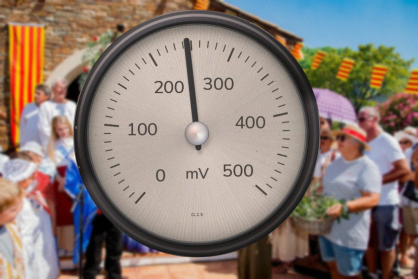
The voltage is 245 mV
